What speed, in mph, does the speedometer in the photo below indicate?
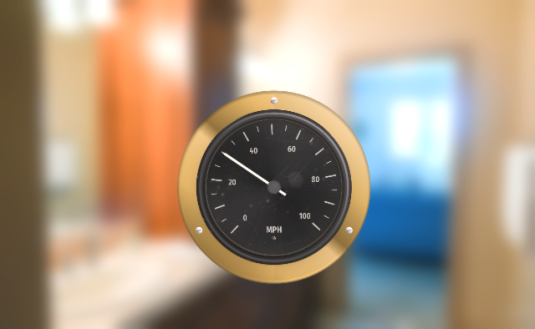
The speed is 30 mph
